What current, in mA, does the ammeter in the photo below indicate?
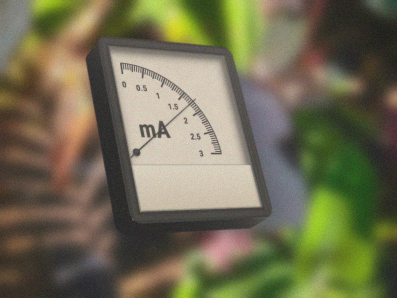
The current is 1.75 mA
